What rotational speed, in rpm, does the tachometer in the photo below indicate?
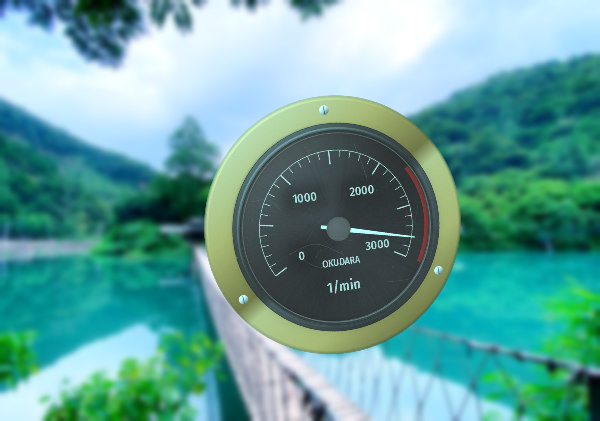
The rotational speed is 2800 rpm
